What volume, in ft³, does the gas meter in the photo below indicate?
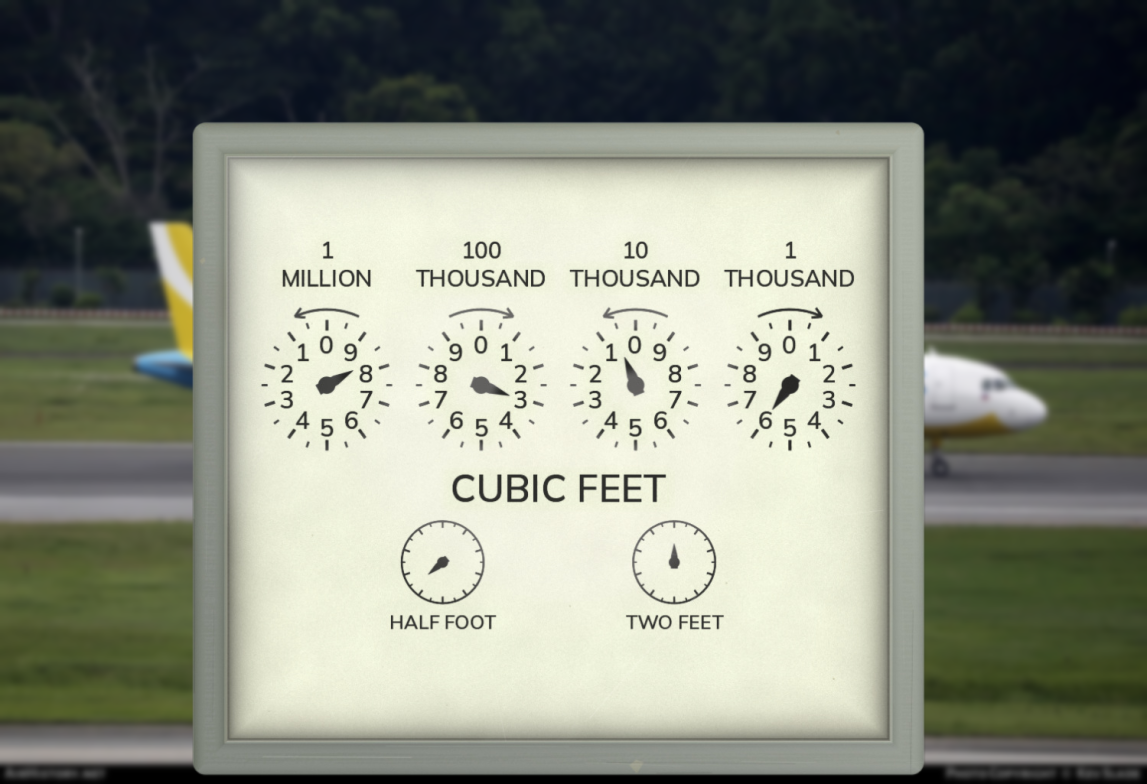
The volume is 830600 ft³
